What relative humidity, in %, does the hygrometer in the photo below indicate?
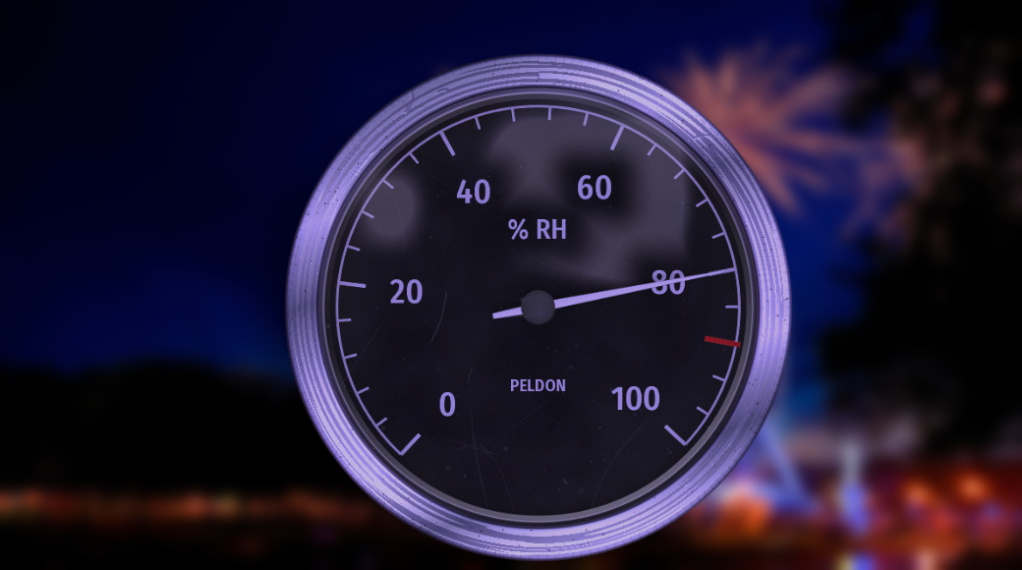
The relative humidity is 80 %
